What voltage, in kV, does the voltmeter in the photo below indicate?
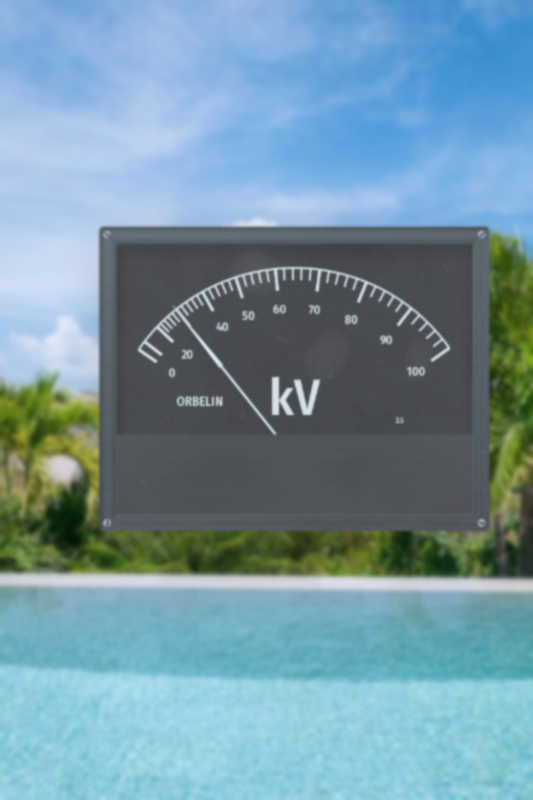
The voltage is 30 kV
